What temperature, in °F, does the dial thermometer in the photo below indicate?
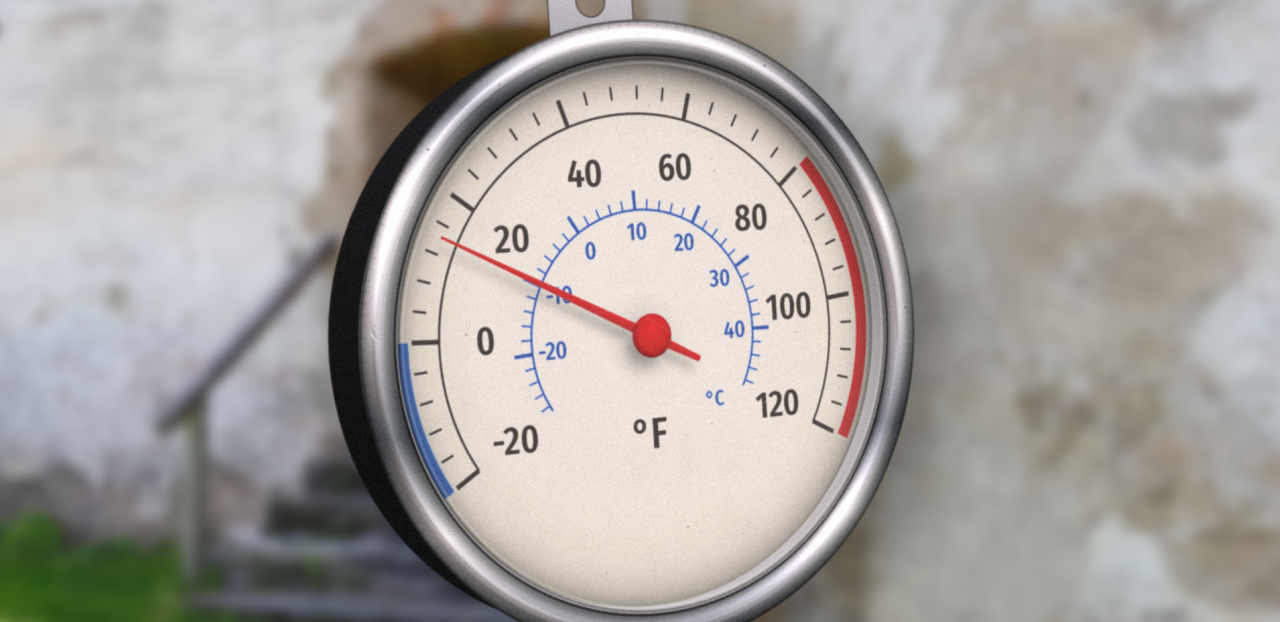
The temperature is 14 °F
